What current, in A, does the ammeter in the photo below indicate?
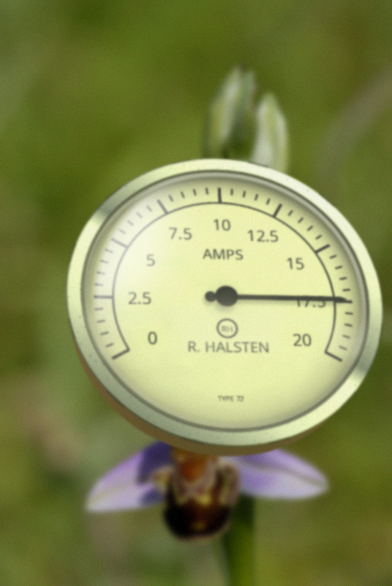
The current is 17.5 A
